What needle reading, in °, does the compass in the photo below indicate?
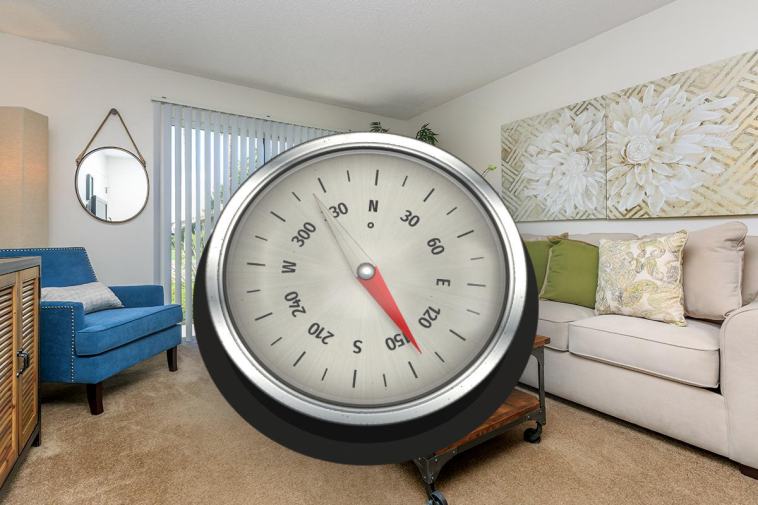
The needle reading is 142.5 °
